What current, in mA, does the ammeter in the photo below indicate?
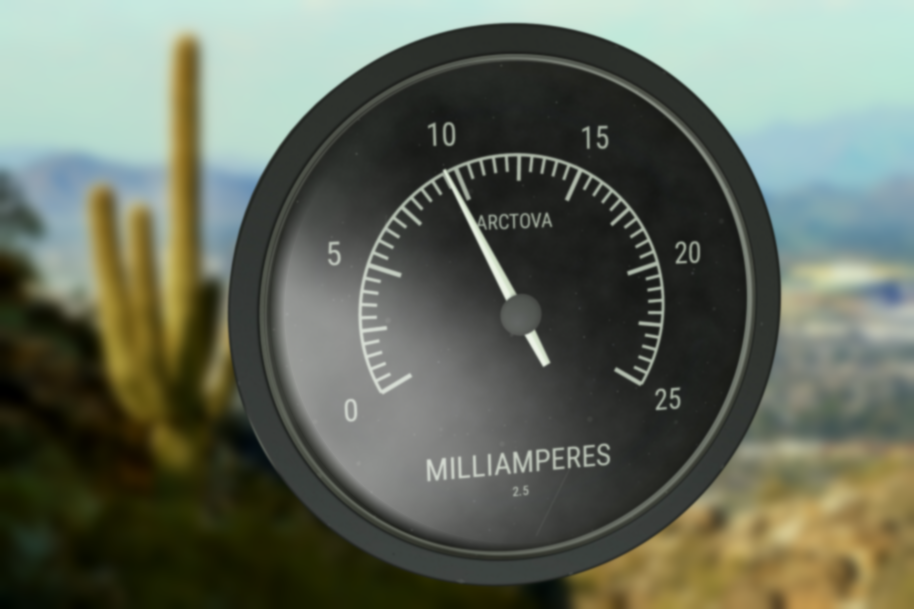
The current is 9.5 mA
